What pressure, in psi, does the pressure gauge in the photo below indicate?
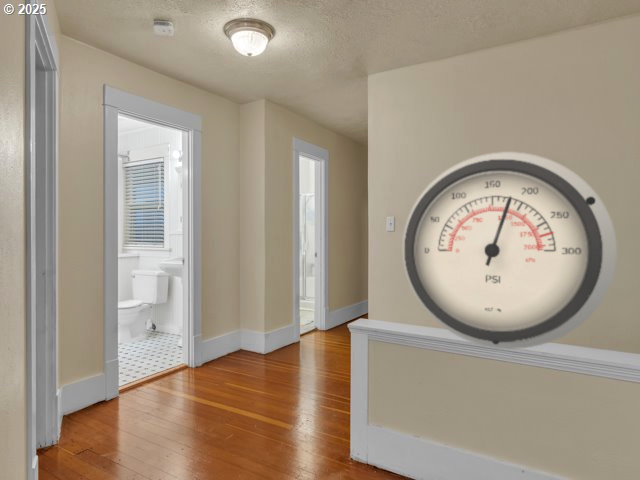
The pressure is 180 psi
